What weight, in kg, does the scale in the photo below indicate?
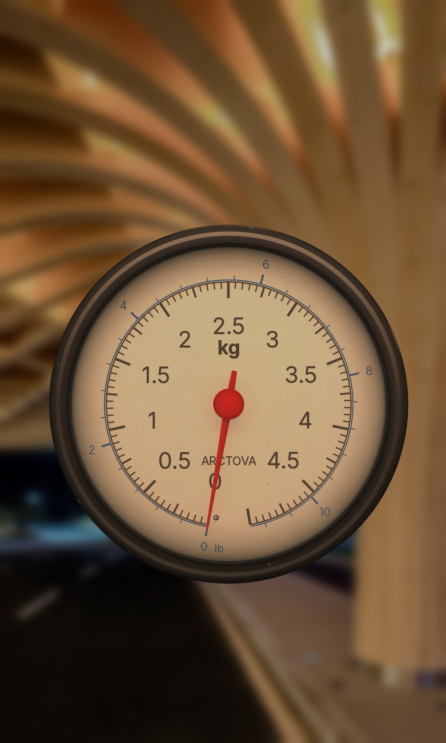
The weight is 0 kg
